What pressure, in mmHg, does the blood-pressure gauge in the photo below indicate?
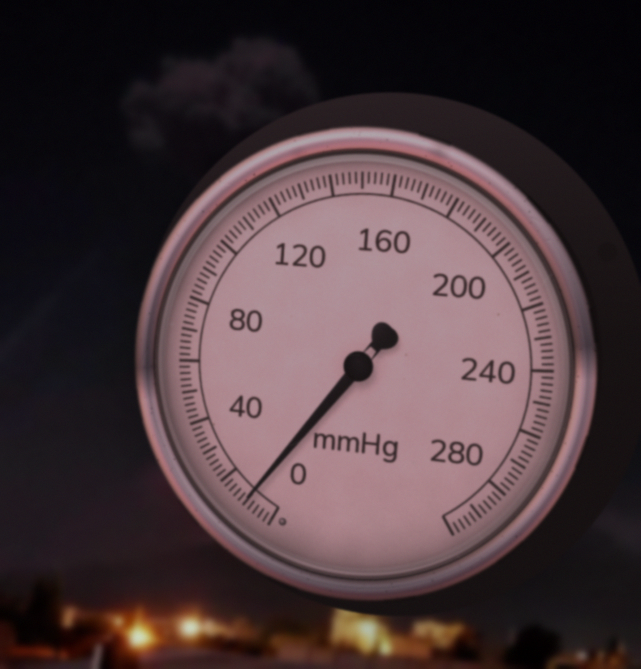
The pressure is 10 mmHg
